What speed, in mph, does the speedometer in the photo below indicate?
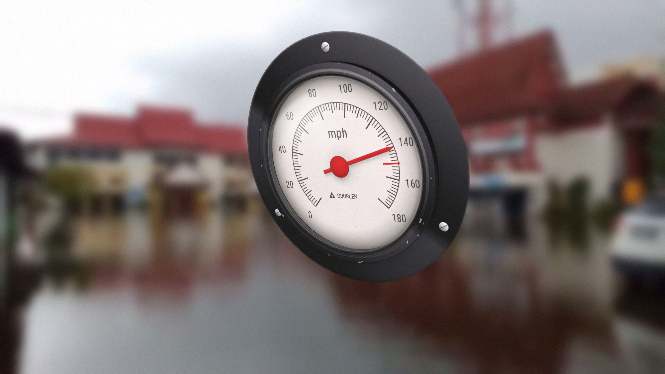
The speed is 140 mph
